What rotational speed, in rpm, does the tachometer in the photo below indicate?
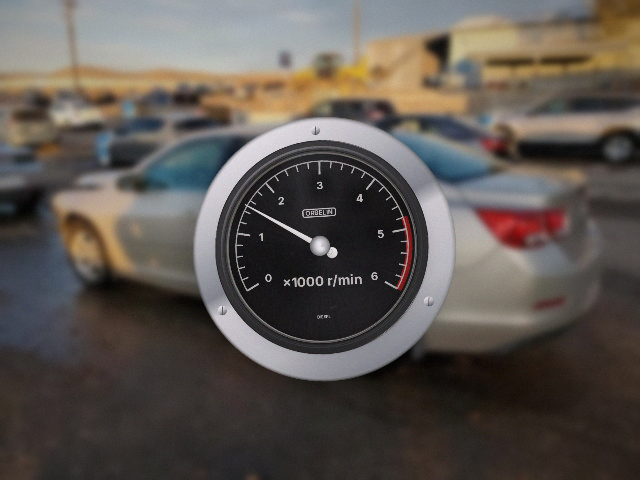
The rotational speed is 1500 rpm
